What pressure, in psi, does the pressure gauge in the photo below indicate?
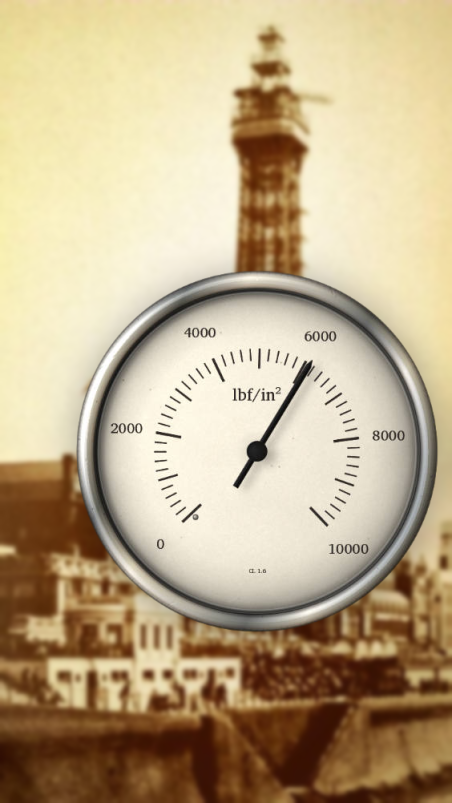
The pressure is 6100 psi
